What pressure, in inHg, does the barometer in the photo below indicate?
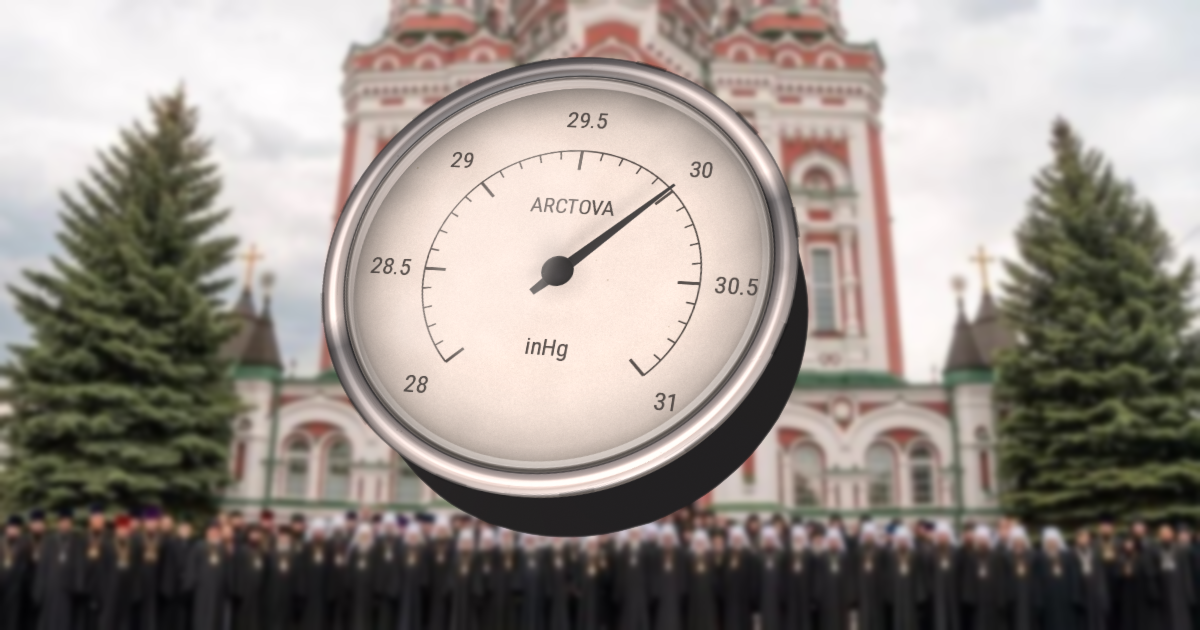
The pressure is 30 inHg
